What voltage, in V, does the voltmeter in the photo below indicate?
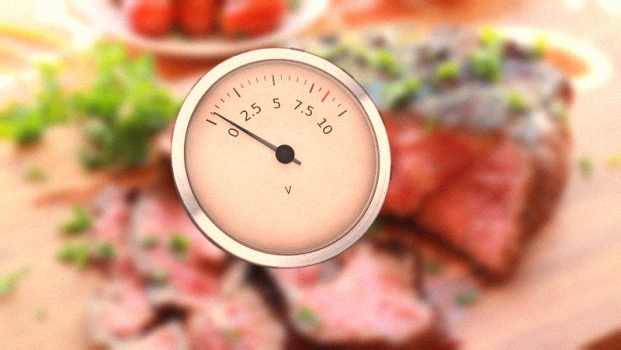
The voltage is 0.5 V
